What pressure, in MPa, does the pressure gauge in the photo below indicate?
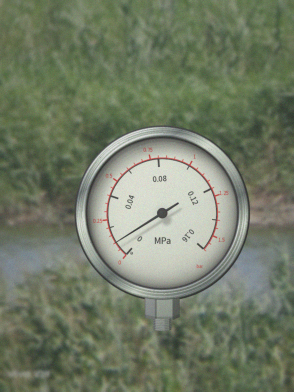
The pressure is 0.01 MPa
